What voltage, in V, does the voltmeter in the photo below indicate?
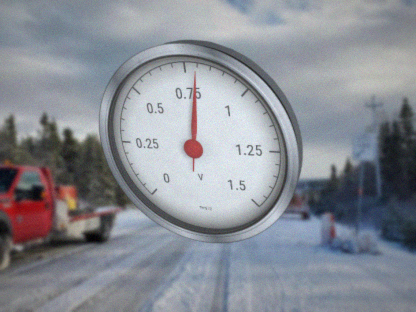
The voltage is 0.8 V
